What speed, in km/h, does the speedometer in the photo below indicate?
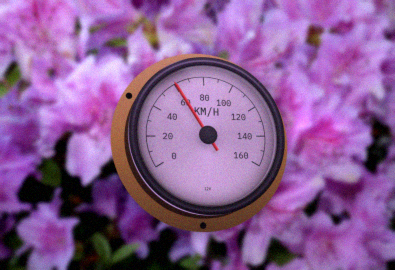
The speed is 60 km/h
